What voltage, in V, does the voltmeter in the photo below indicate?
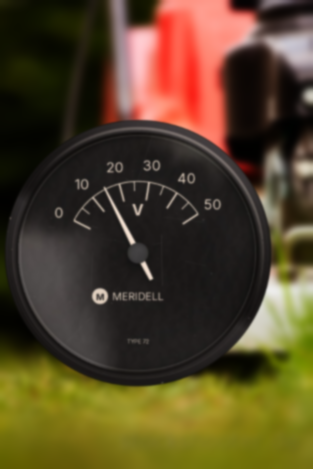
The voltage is 15 V
